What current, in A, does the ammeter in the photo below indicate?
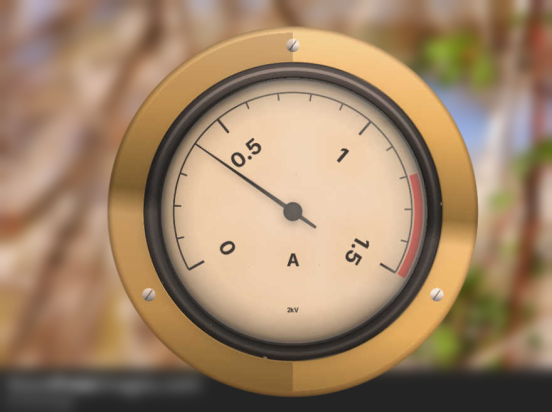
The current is 0.4 A
